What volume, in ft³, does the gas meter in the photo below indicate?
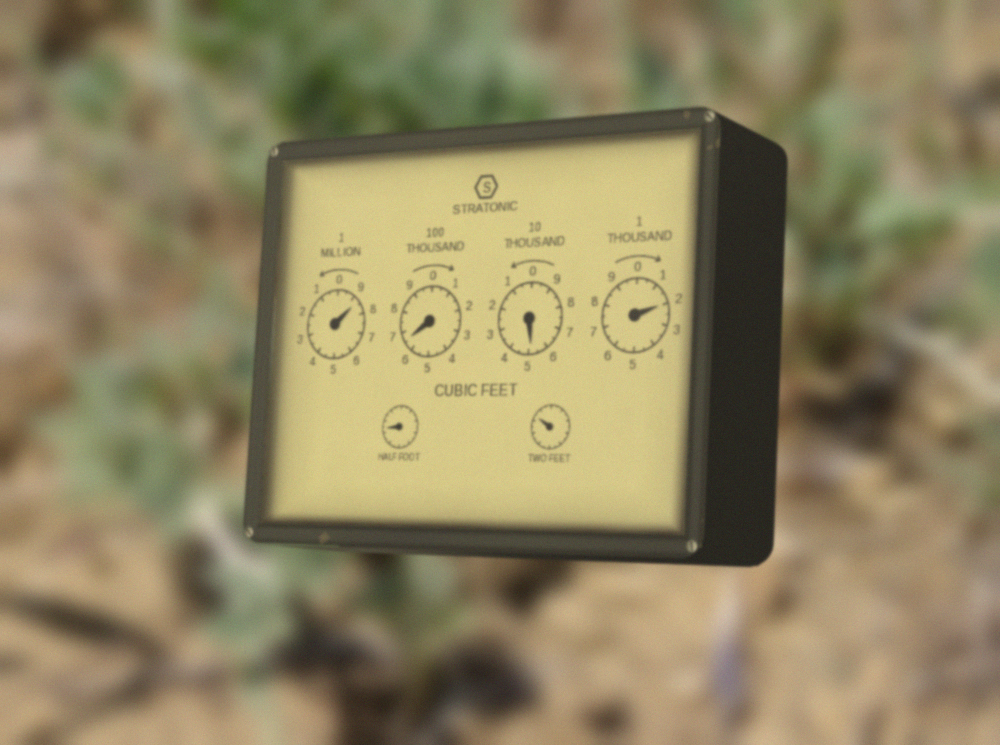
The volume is 865200 ft³
